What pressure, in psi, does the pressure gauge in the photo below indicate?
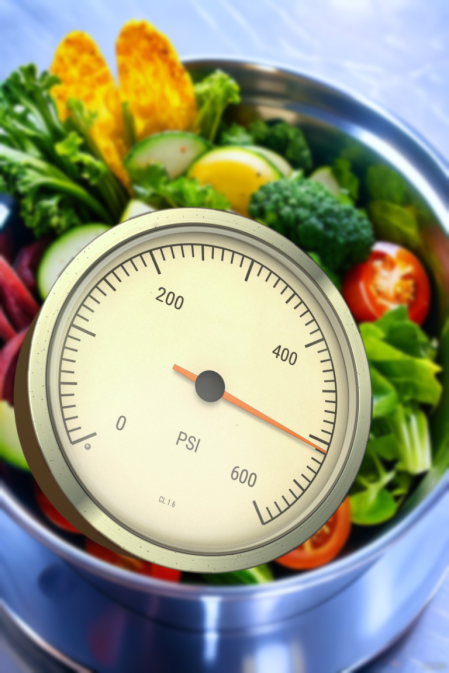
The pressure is 510 psi
